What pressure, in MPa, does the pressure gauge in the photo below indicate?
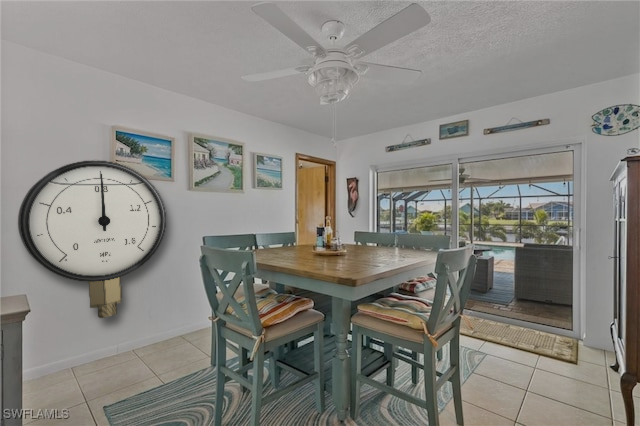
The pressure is 0.8 MPa
